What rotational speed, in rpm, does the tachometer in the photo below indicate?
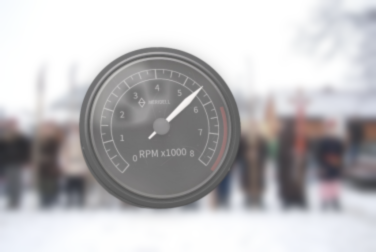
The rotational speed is 5500 rpm
